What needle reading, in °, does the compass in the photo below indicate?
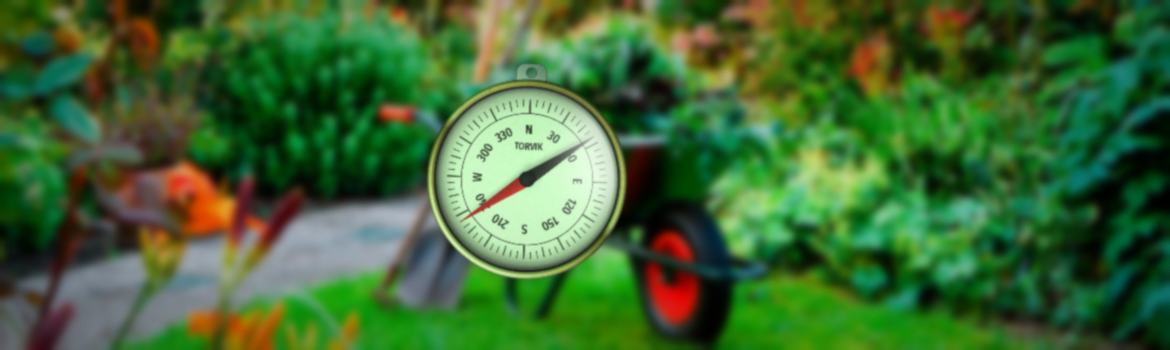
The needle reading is 235 °
